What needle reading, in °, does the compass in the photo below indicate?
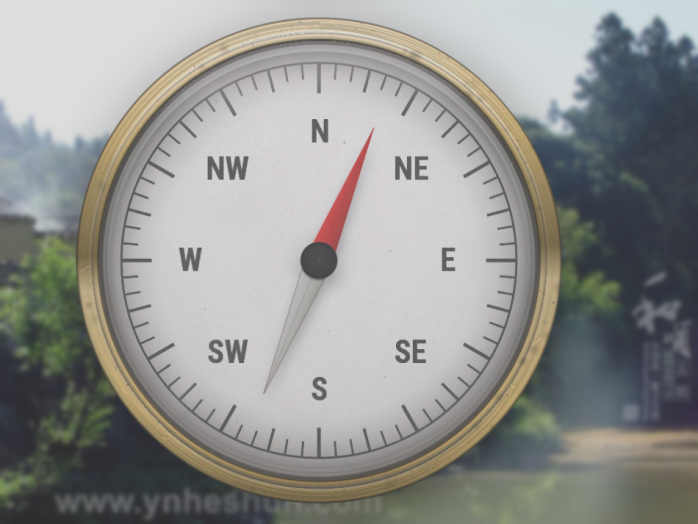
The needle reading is 22.5 °
